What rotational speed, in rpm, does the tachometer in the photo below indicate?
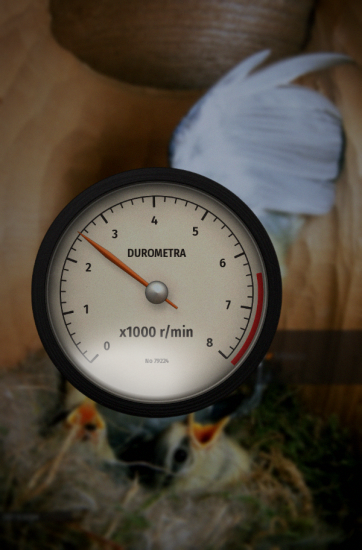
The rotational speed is 2500 rpm
